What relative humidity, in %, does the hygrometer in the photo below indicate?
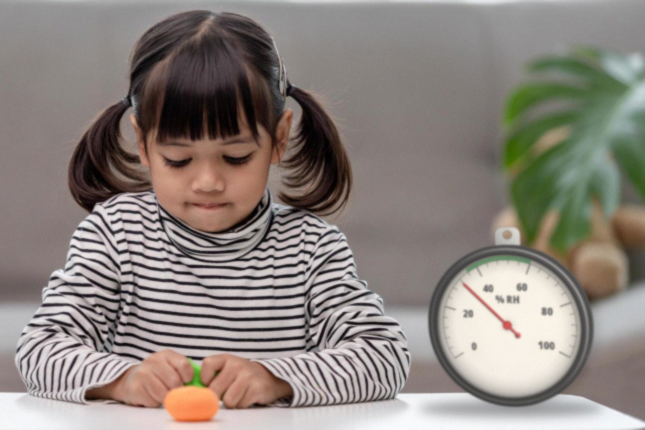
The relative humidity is 32 %
